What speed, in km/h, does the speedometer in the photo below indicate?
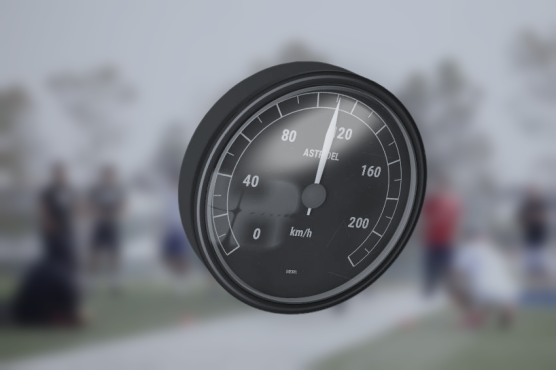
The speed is 110 km/h
